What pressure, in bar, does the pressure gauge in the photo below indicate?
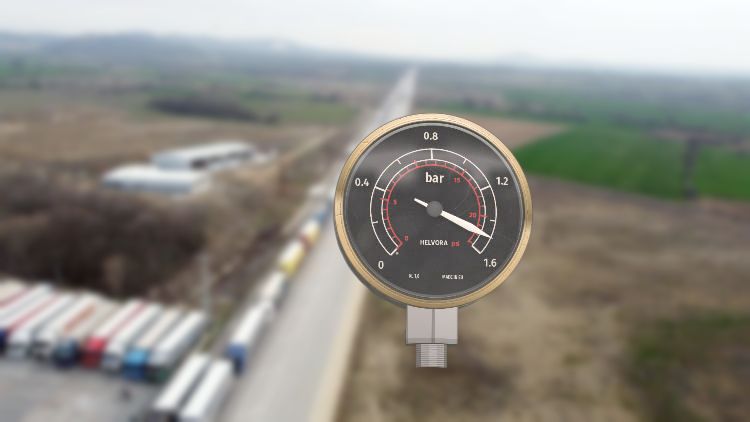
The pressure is 1.5 bar
